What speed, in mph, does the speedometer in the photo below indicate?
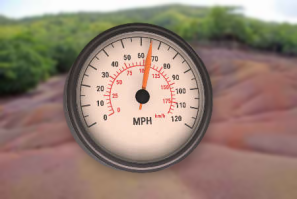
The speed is 65 mph
